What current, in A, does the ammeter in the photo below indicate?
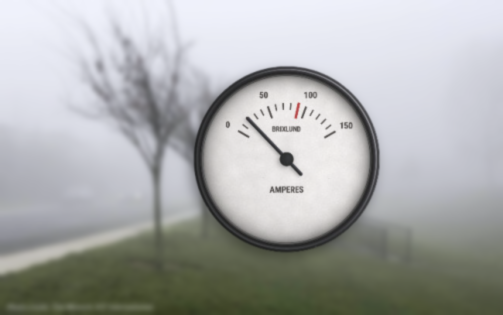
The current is 20 A
